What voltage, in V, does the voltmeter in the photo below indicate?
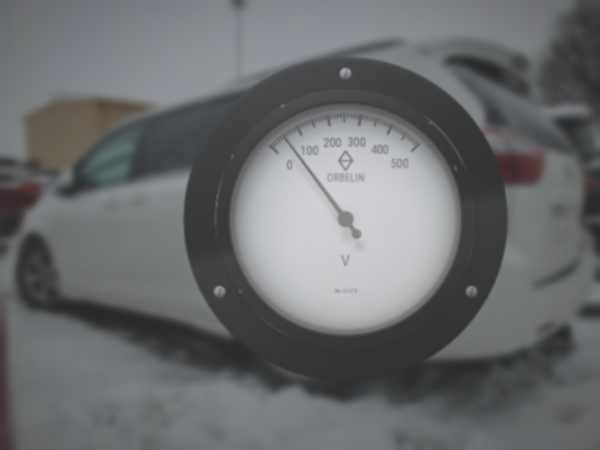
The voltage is 50 V
